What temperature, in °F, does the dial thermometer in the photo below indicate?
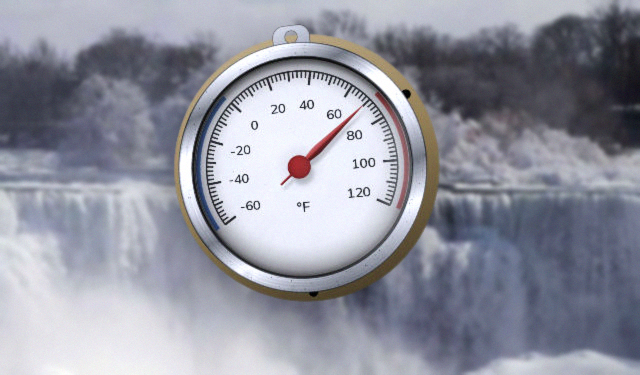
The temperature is 70 °F
